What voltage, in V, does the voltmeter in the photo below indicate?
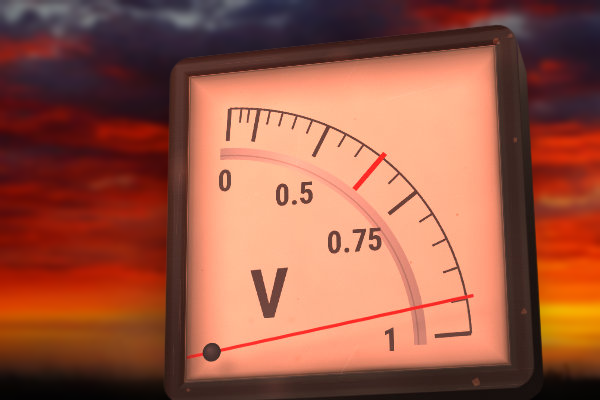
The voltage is 0.95 V
